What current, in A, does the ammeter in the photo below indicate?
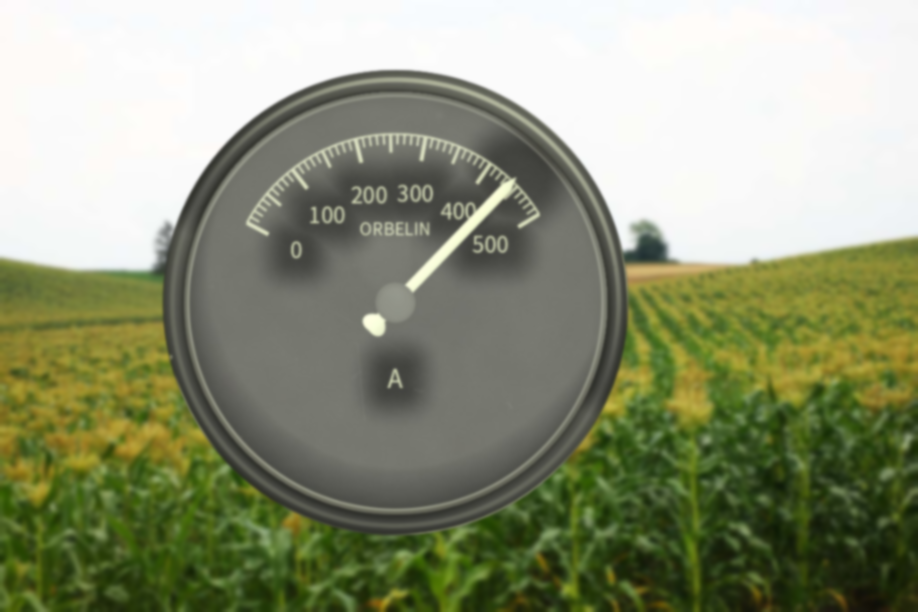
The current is 440 A
